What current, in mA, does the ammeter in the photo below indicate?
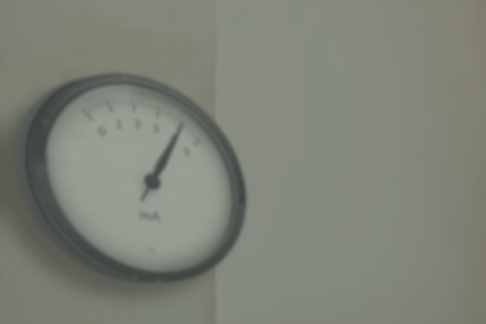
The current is 4 mA
